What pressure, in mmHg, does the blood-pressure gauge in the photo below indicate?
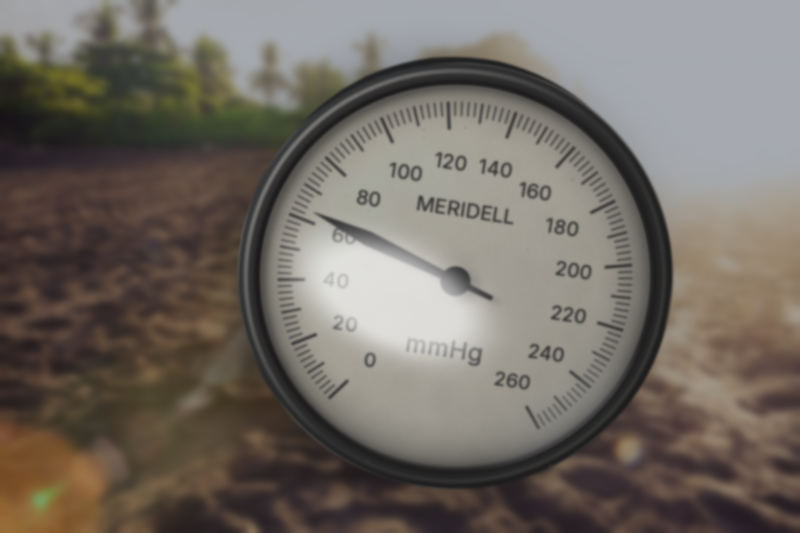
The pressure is 64 mmHg
